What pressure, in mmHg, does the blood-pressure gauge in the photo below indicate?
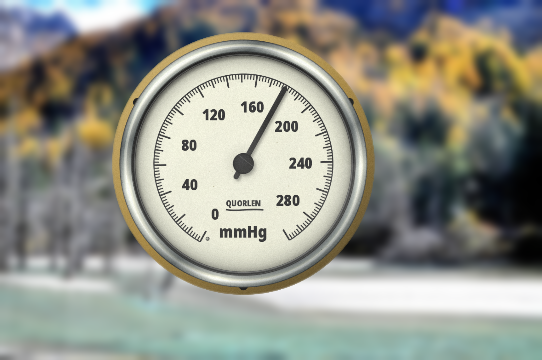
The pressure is 180 mmHg
